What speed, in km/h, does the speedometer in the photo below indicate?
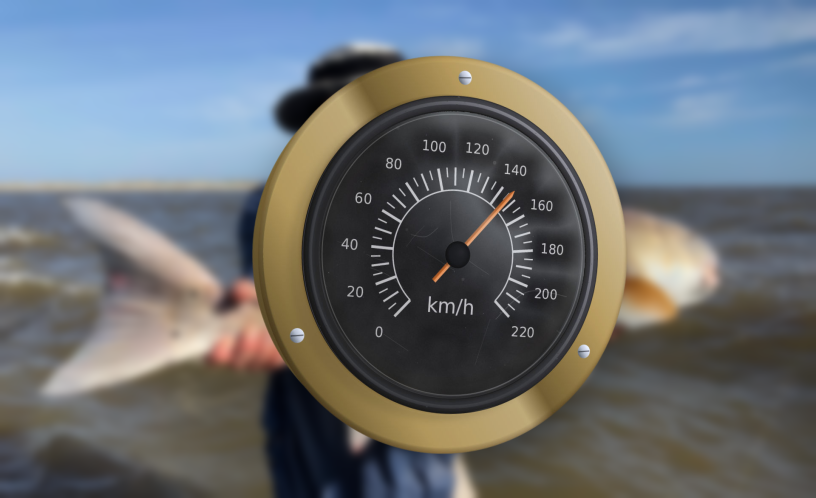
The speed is 145 km/h
